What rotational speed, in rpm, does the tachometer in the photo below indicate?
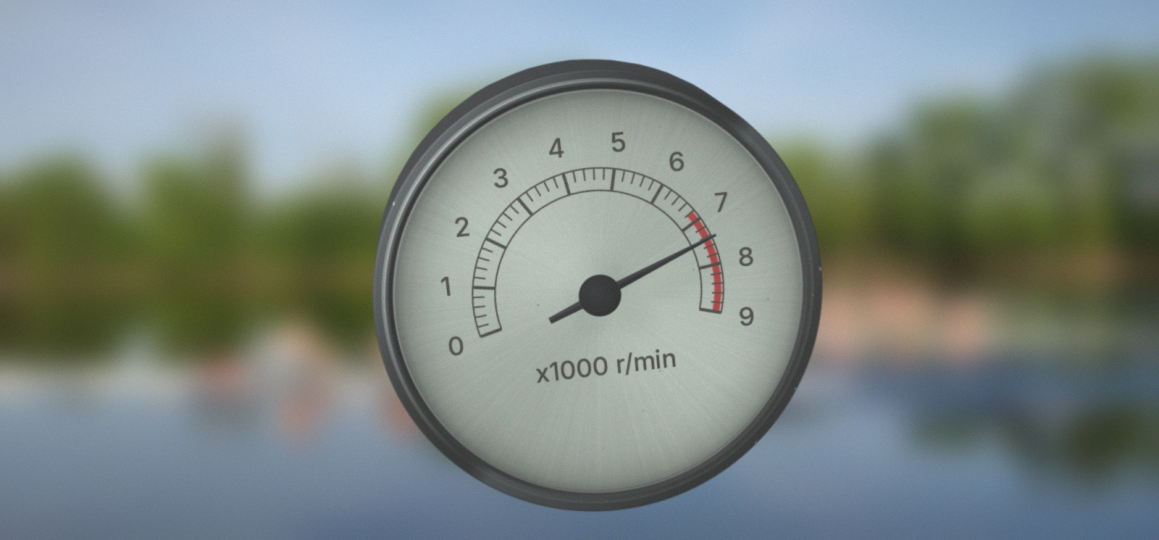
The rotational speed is 7400 rpm
